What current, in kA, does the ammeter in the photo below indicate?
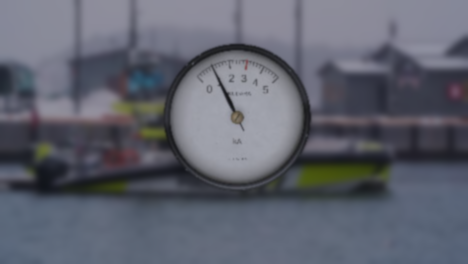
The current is 1 kA
